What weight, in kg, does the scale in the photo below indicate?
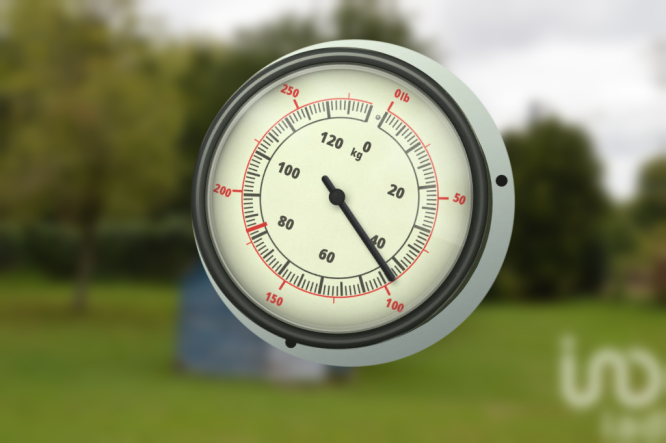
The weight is 43 kg
